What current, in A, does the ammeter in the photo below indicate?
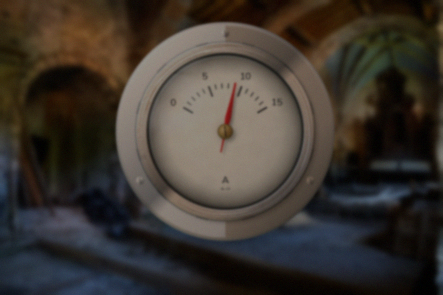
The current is 9 A
